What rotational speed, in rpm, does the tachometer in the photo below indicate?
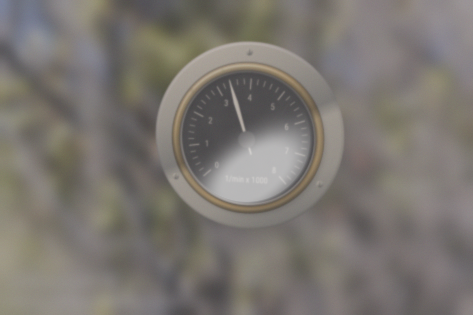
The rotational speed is 3400 rpm
